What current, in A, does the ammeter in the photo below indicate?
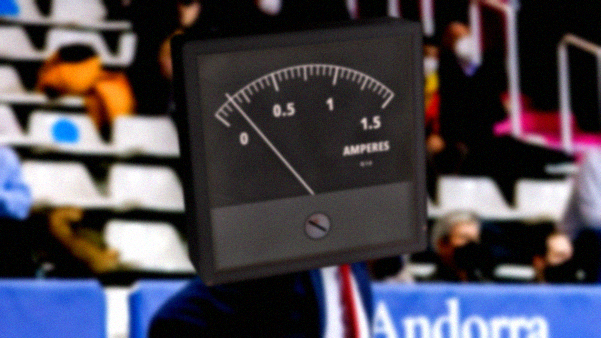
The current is 0.15 A
